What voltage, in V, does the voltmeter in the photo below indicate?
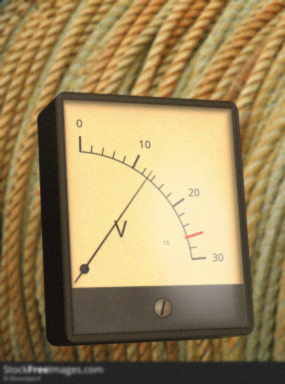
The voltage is 13 V
